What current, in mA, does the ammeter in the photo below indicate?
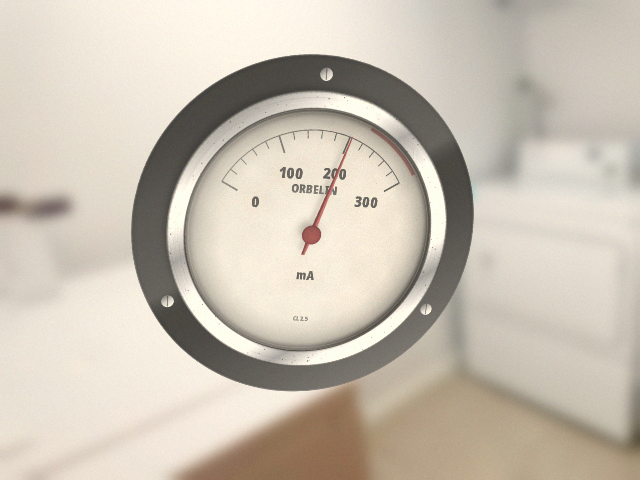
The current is 200 mA
